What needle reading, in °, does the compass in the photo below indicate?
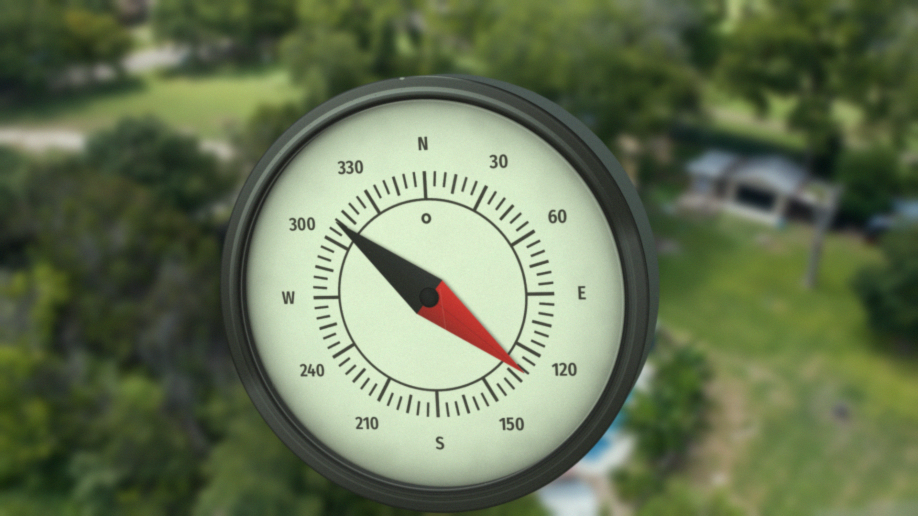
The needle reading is 130 °
